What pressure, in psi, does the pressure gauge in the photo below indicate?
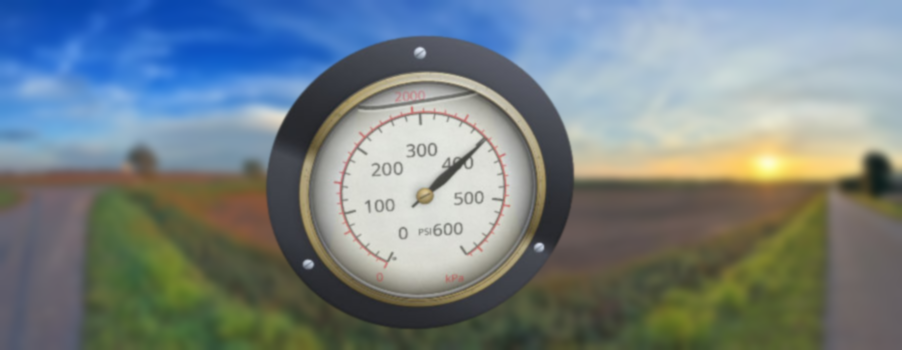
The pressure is 400 psi
